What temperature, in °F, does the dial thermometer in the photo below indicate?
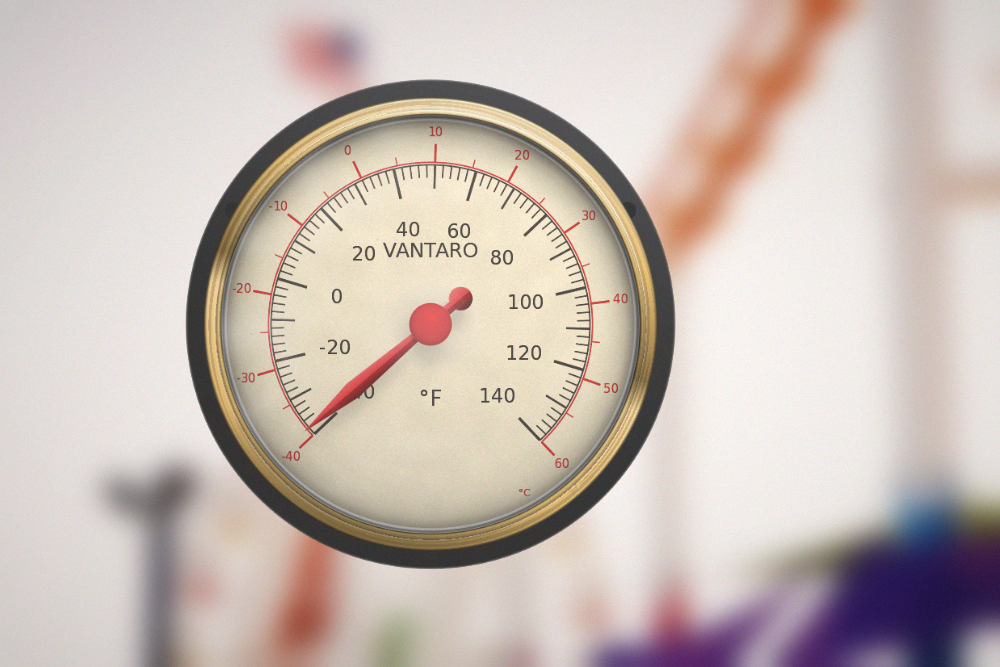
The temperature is -38 °F
